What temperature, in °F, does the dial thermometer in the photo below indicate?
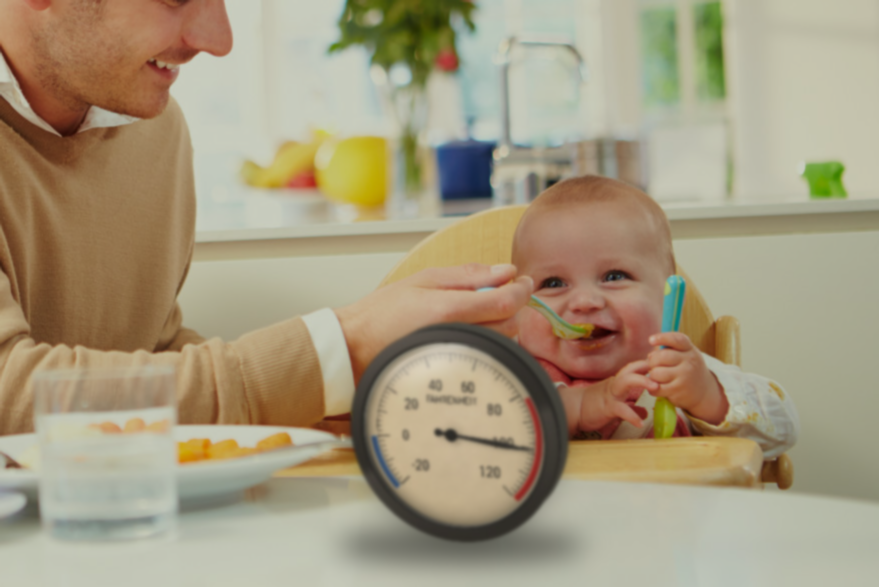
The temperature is 100 °F
